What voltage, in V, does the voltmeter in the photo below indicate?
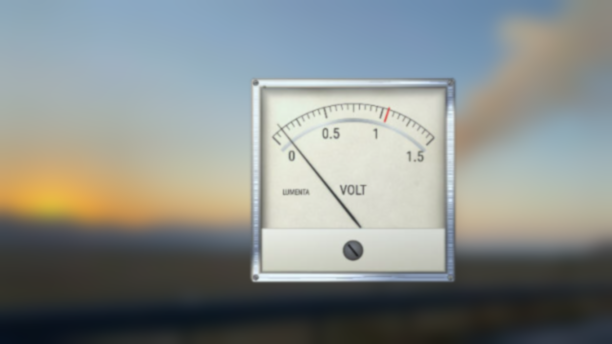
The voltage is 0.1 V
